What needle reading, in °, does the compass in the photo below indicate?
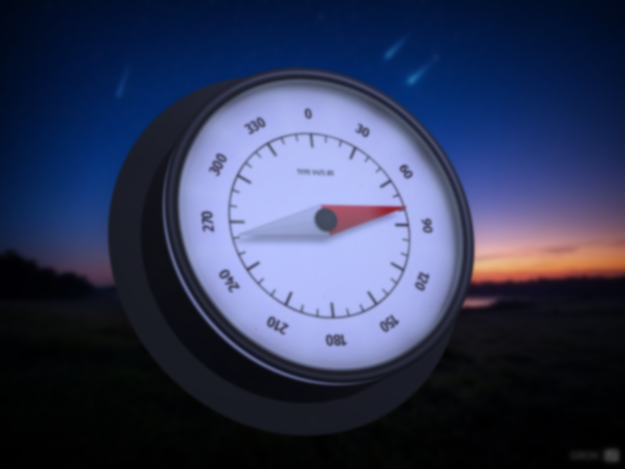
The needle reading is 80 °
